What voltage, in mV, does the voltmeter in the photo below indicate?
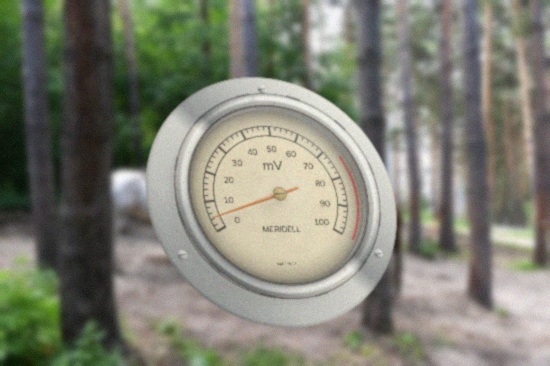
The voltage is 4 mV
